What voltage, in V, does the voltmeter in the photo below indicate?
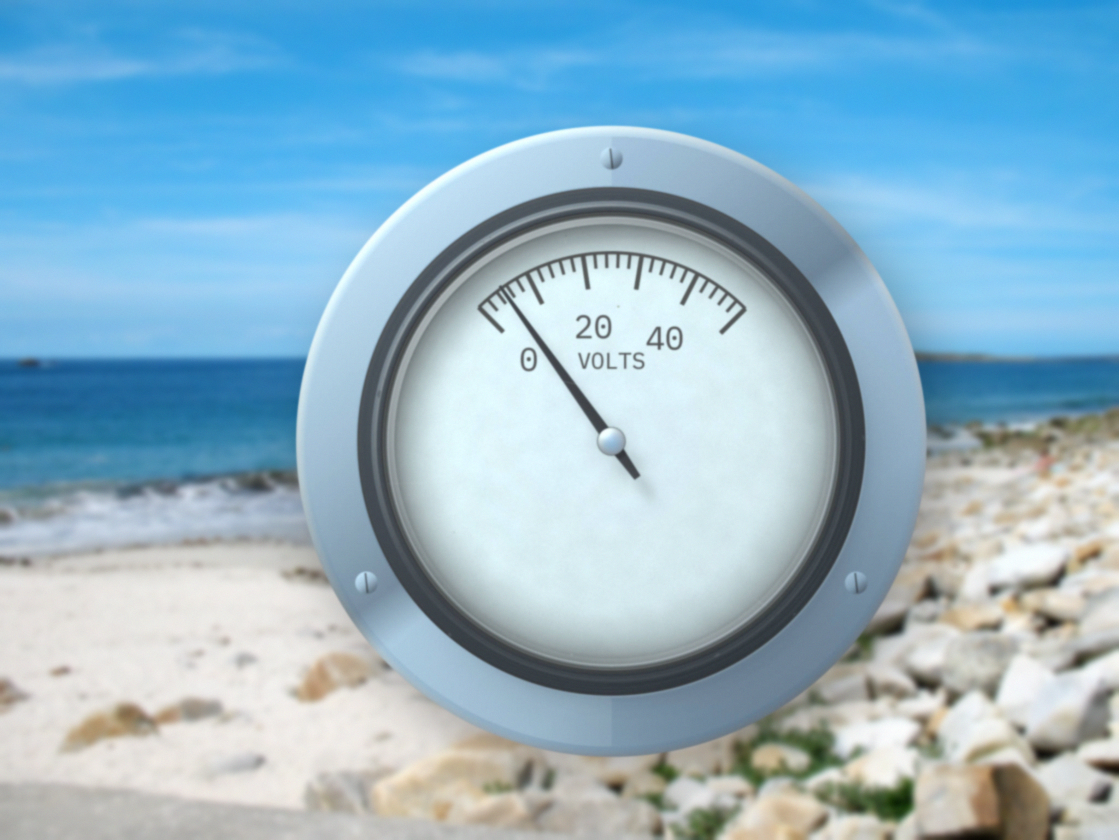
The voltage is 5 V
